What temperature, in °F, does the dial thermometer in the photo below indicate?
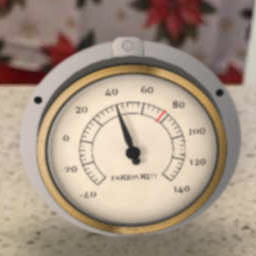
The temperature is 40 °F
